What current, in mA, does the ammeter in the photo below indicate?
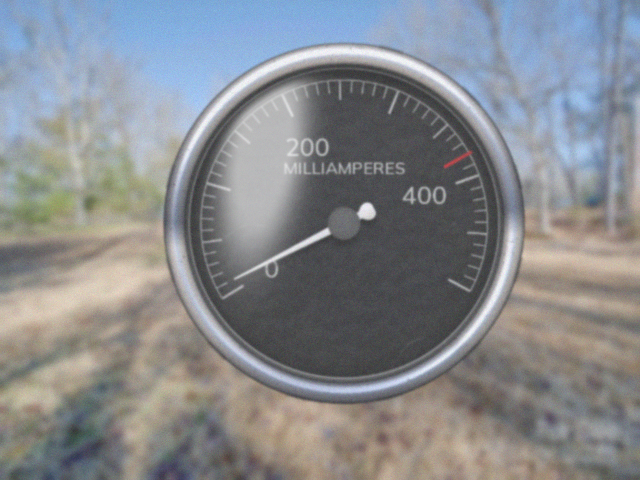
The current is 10 mA
